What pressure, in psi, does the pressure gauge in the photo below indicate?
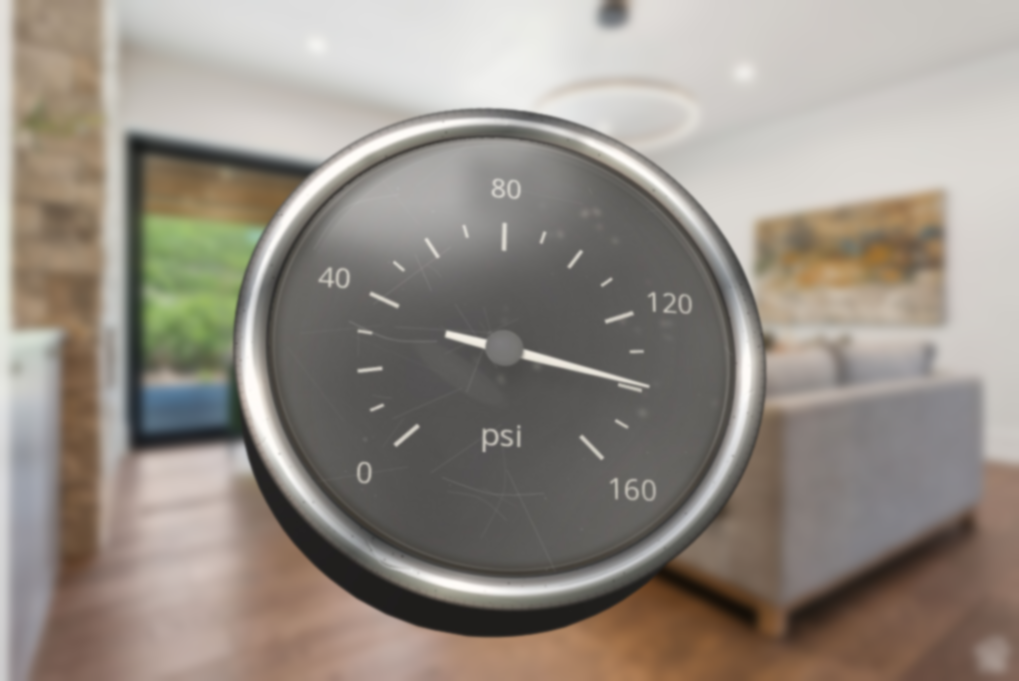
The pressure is 140 psi
